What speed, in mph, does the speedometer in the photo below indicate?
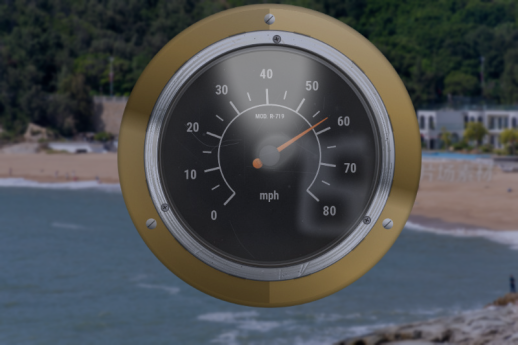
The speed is 57.5 mph
